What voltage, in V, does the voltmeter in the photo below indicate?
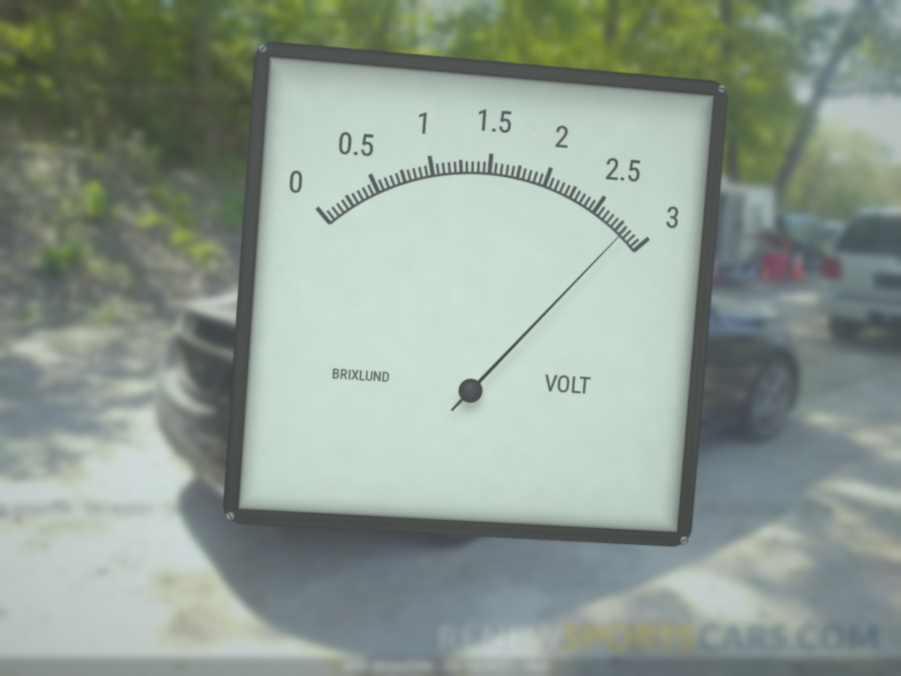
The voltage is 2.8 V
